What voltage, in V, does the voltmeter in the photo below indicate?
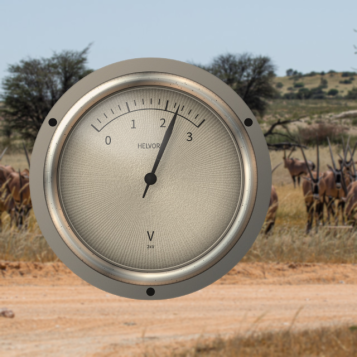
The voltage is 2.3 V
